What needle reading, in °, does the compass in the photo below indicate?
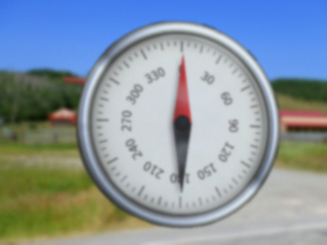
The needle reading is 0 °
